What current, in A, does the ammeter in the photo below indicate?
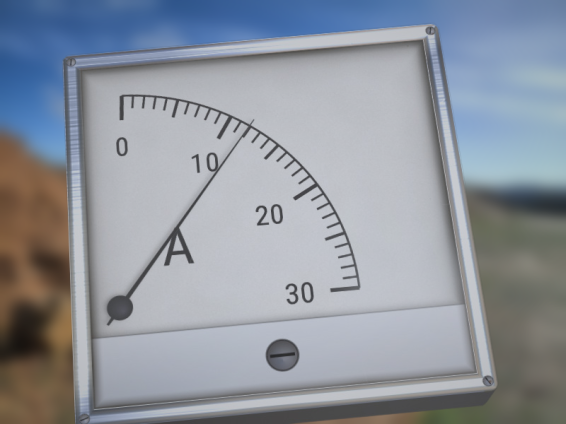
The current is 12 A
